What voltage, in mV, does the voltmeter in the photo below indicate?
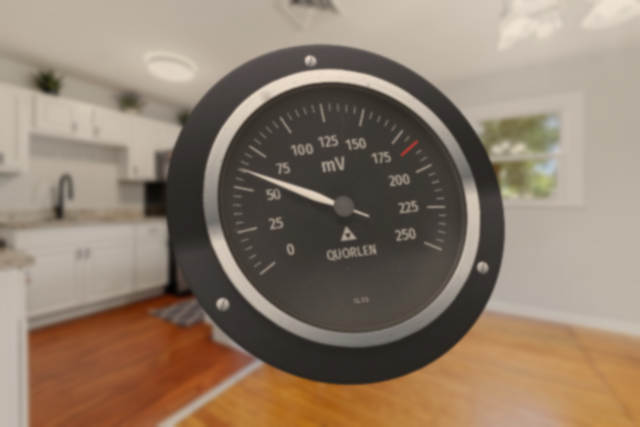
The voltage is 60 mV
